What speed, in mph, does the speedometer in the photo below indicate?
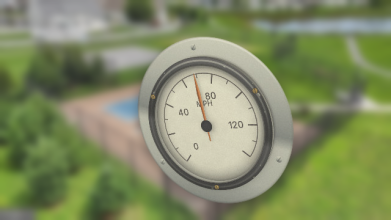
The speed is 70 mph
